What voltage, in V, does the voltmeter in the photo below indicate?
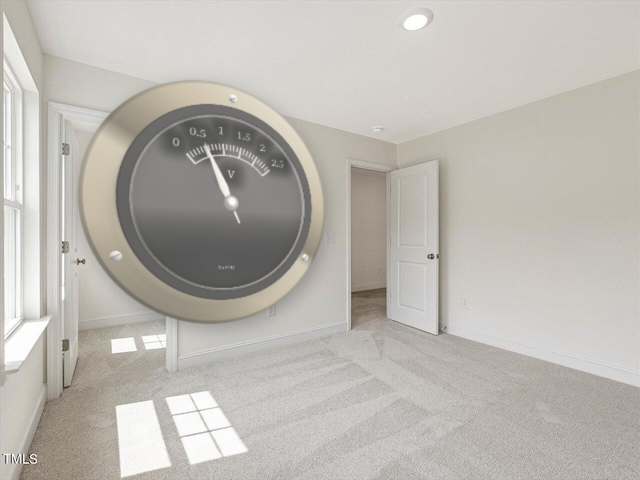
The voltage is 0.5 V
